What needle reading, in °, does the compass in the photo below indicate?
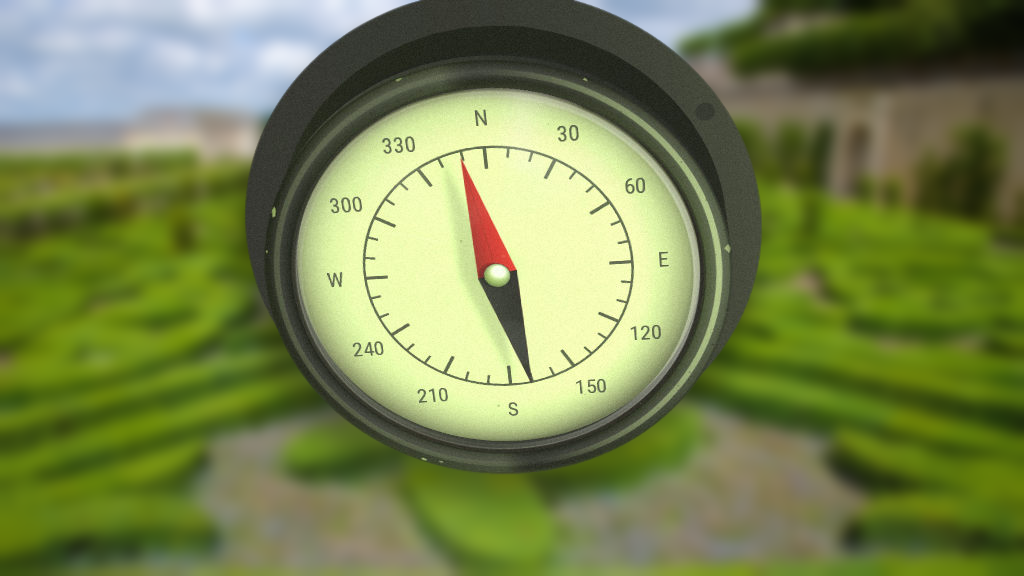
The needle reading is 350 °
